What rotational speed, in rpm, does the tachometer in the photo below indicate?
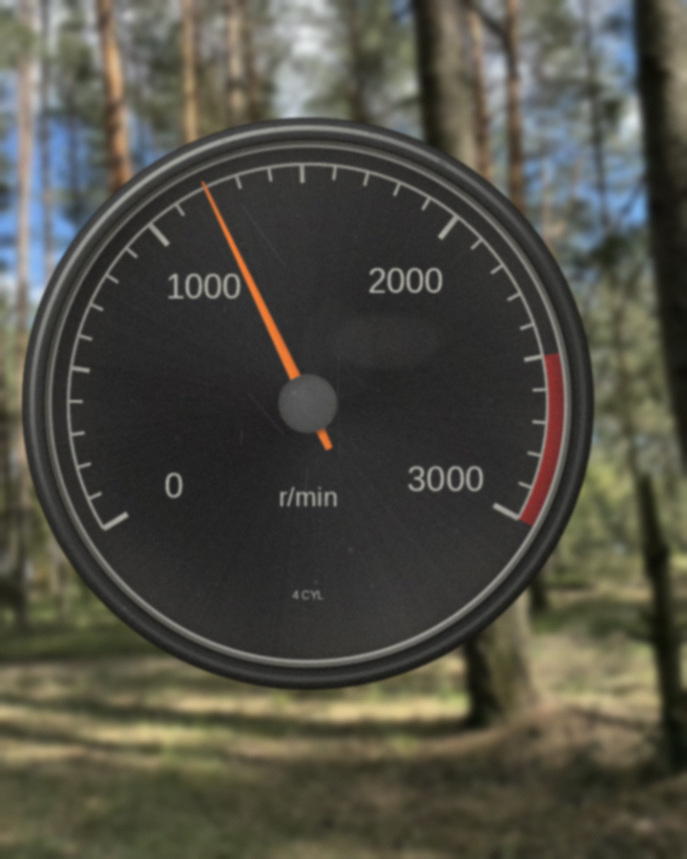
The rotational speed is 1200 rpm
